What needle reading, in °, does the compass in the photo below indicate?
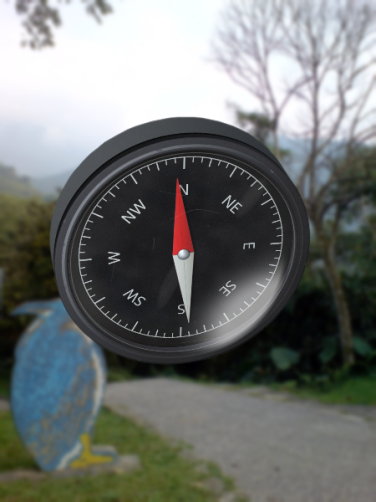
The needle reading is 355 °
